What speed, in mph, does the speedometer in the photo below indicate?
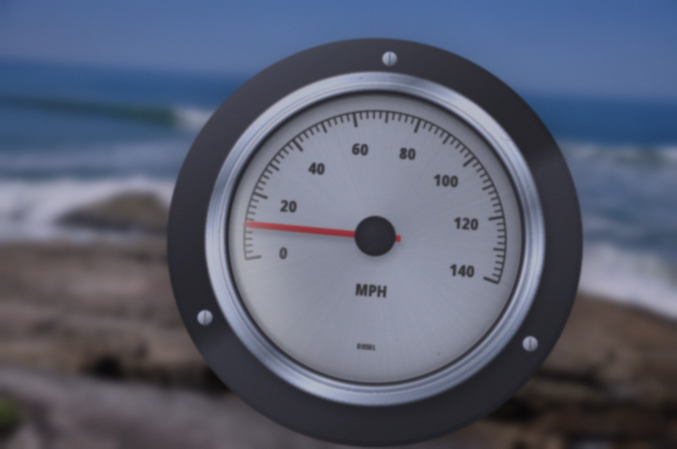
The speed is 10 mph
